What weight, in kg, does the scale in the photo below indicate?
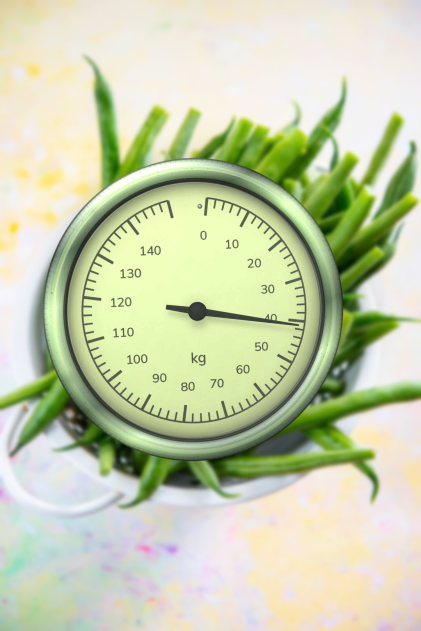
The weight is 41 kg
